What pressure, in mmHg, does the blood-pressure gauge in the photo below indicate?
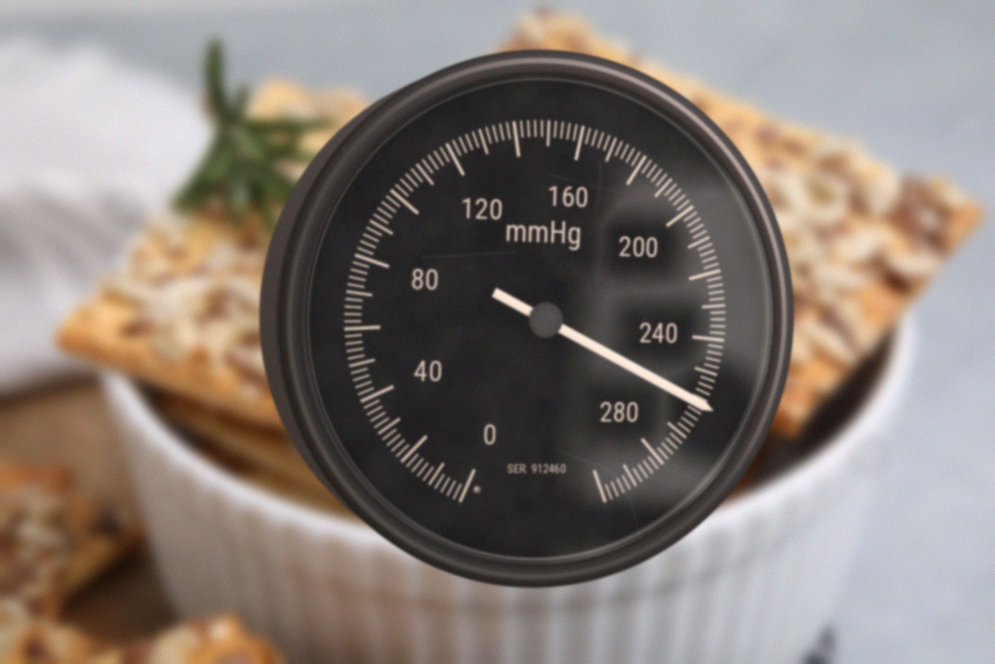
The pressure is 260 mmHg
